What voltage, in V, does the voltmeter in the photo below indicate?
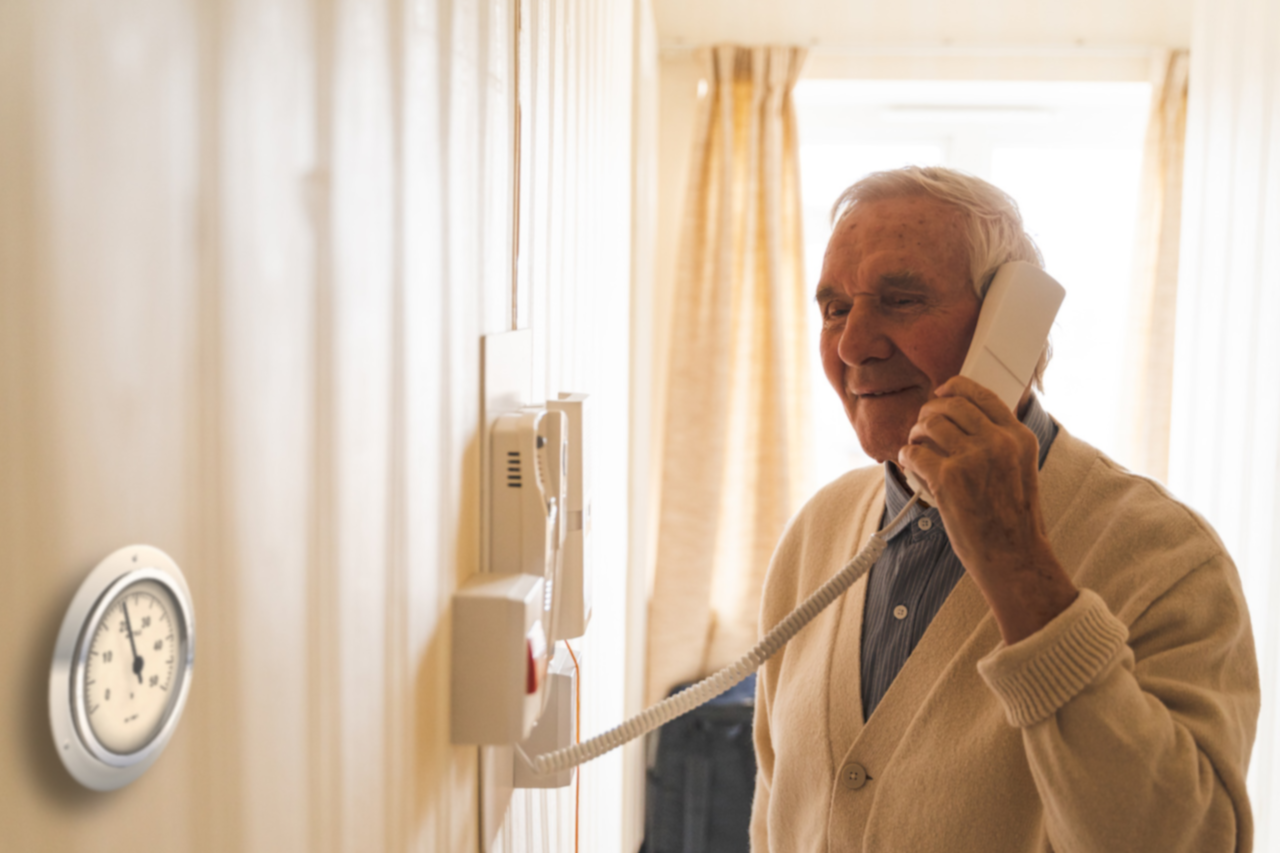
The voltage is 20 V
